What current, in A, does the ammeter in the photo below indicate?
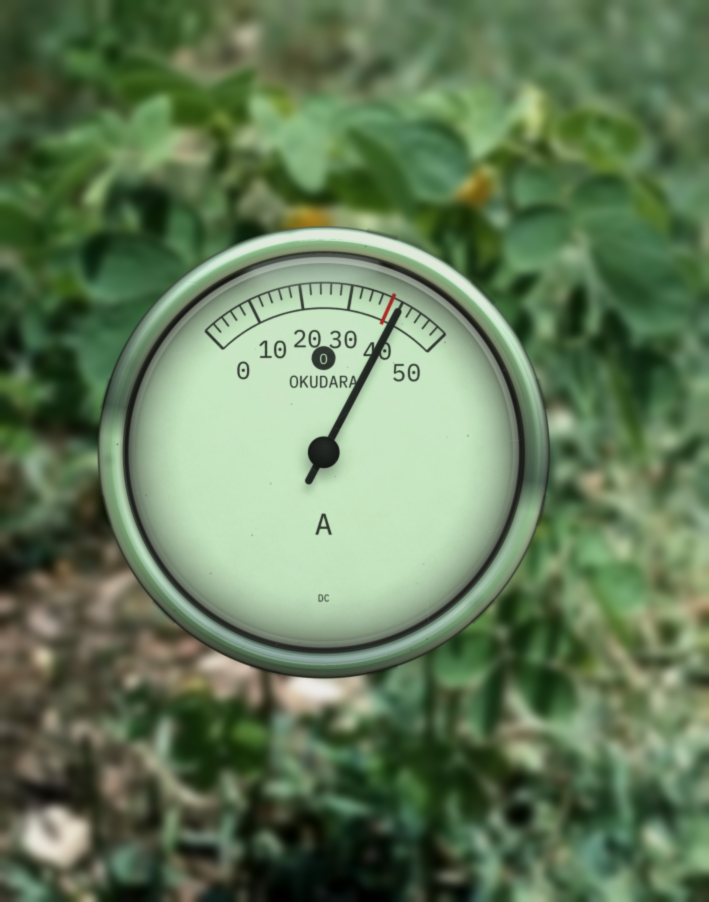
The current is 40 A
